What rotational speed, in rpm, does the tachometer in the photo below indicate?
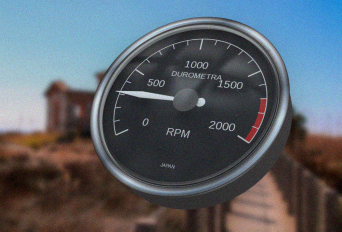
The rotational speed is 300 rpm
